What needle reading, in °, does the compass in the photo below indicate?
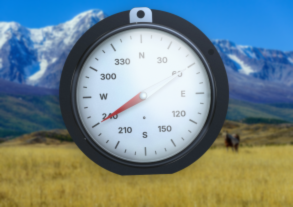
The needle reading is 240 °
